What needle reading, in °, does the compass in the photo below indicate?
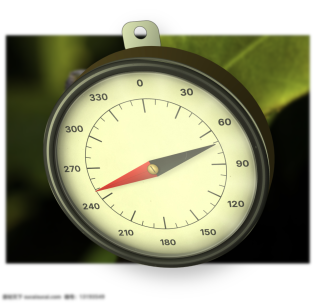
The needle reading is 250 °
